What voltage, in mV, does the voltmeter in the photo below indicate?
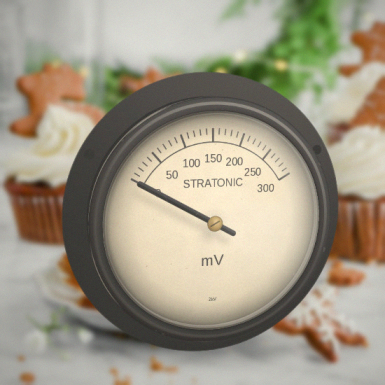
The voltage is 0 mV
